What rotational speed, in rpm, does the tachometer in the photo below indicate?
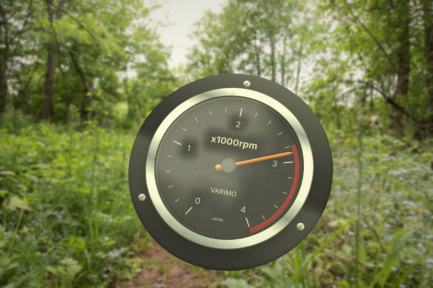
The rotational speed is 2900 rpm
